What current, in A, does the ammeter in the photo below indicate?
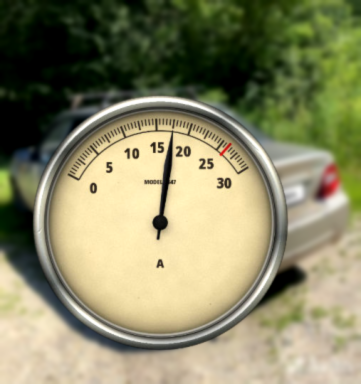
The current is 17.5 A
